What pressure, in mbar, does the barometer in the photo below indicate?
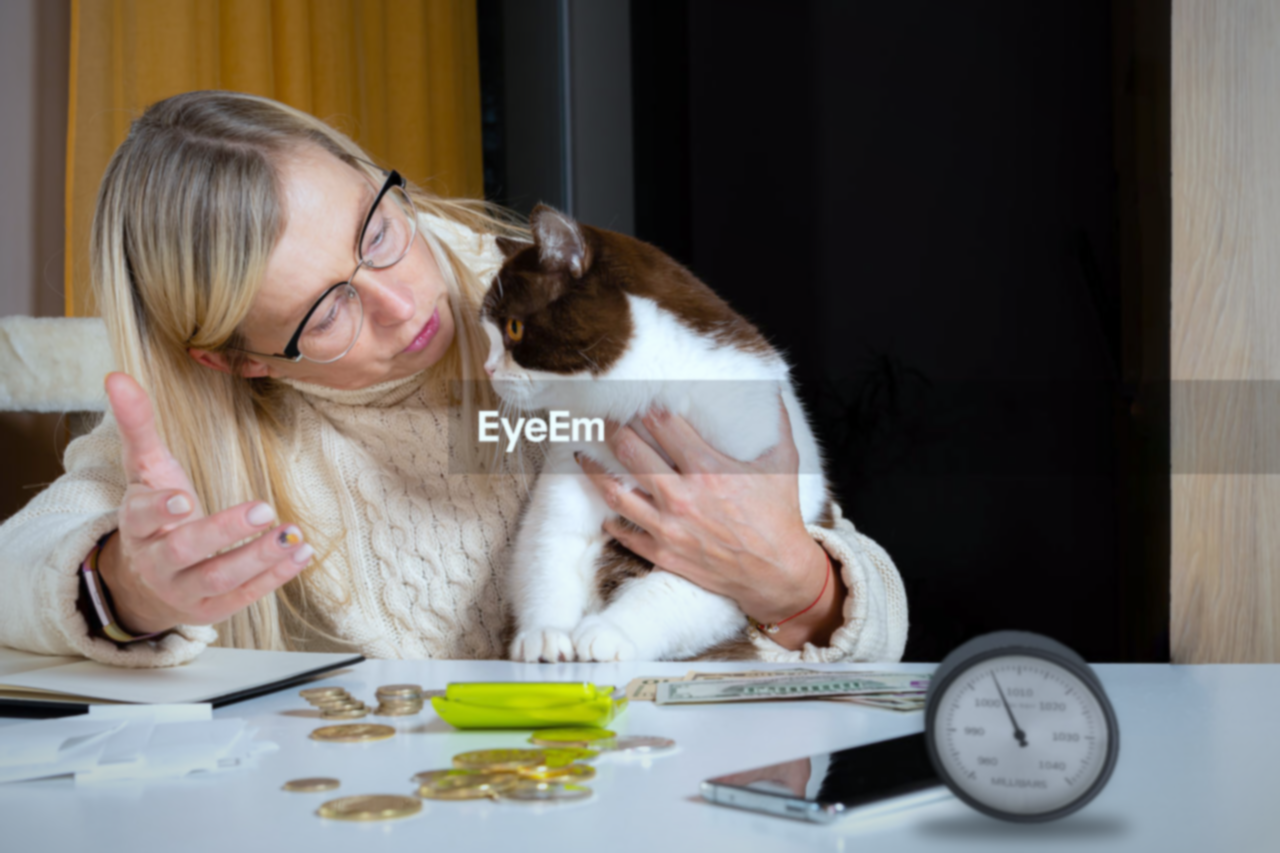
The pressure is 1005 mbar
